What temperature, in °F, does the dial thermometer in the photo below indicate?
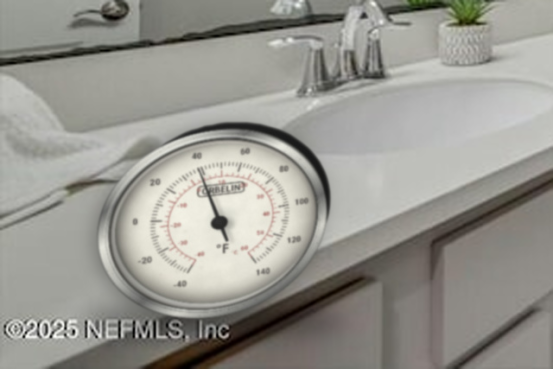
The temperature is 40 °F
